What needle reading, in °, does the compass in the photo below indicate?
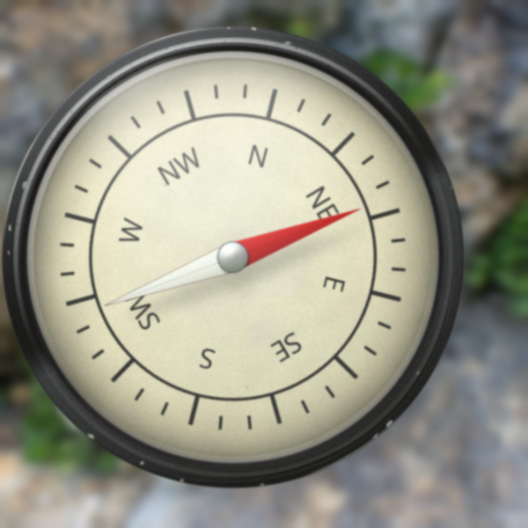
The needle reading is 55 °
